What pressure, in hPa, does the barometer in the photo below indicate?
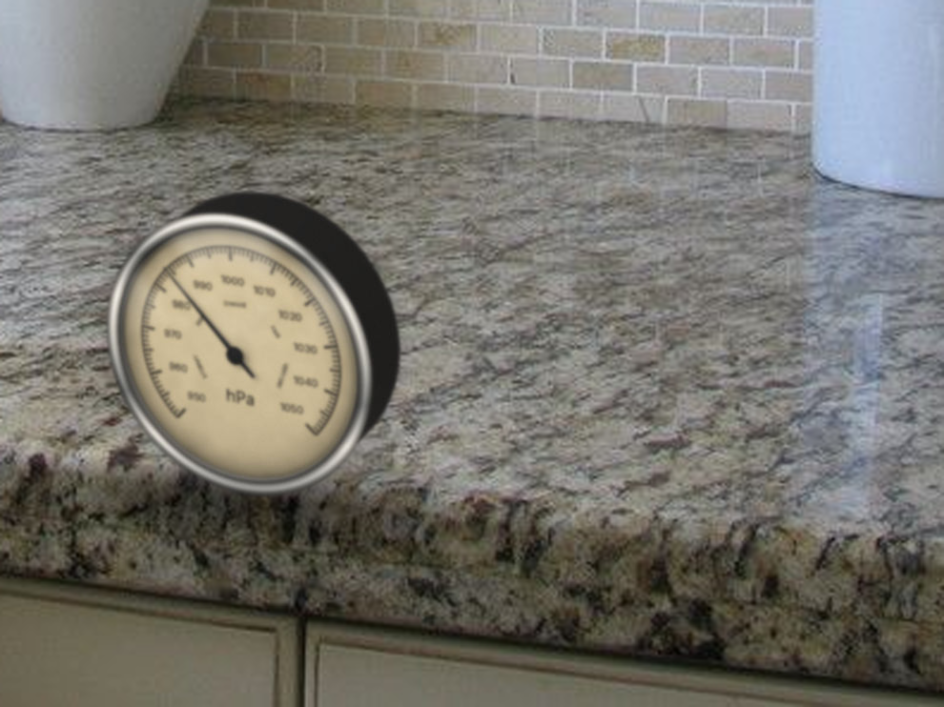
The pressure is 985 hPa
